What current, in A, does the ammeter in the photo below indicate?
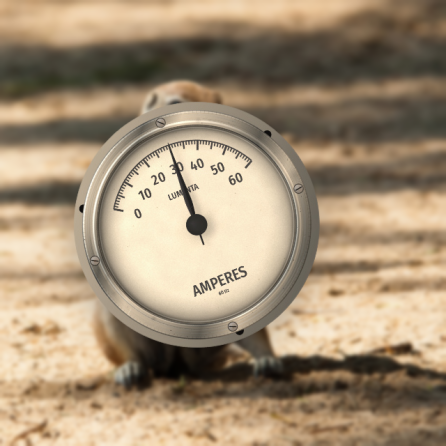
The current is 30 A
